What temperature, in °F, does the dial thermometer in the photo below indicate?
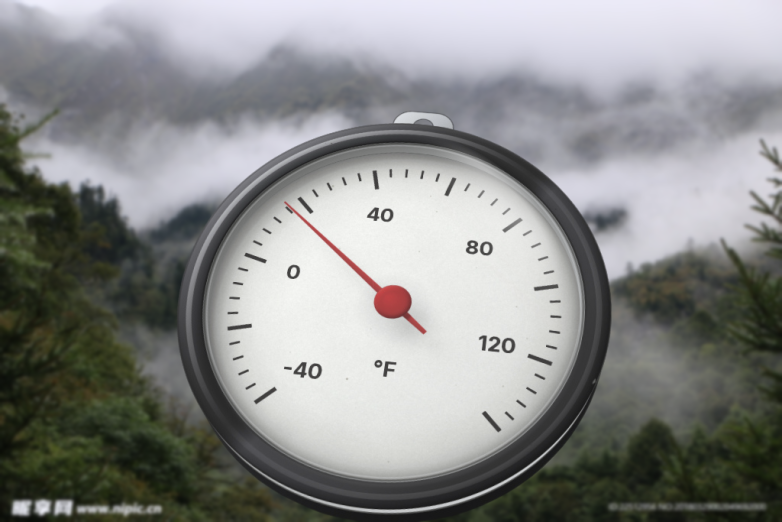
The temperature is 16 °F
